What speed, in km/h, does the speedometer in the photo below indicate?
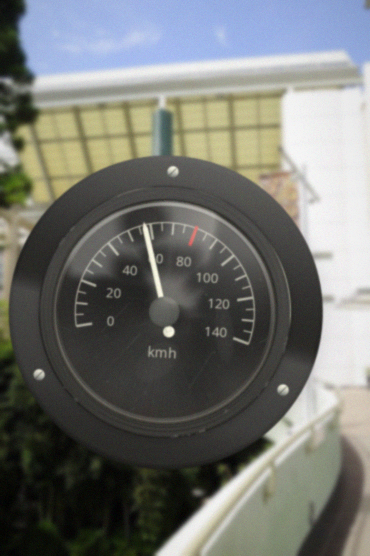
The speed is 57.5 km/h
